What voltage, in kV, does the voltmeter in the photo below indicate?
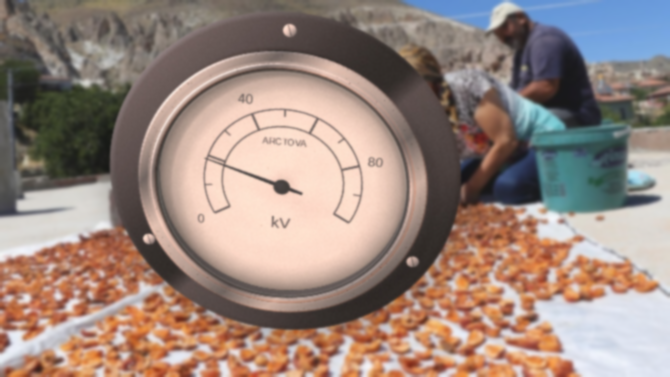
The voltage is 20 kV
